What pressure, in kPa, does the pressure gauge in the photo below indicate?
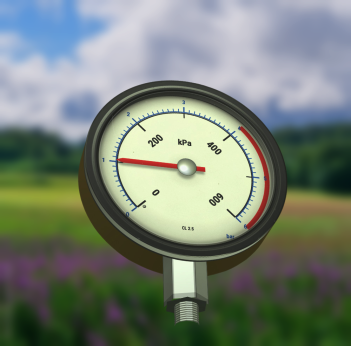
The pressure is 100 kPa
